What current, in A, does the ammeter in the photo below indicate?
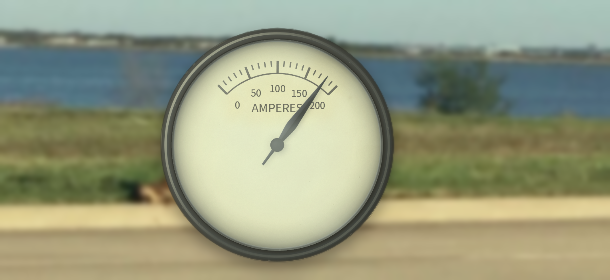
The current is 180 A
